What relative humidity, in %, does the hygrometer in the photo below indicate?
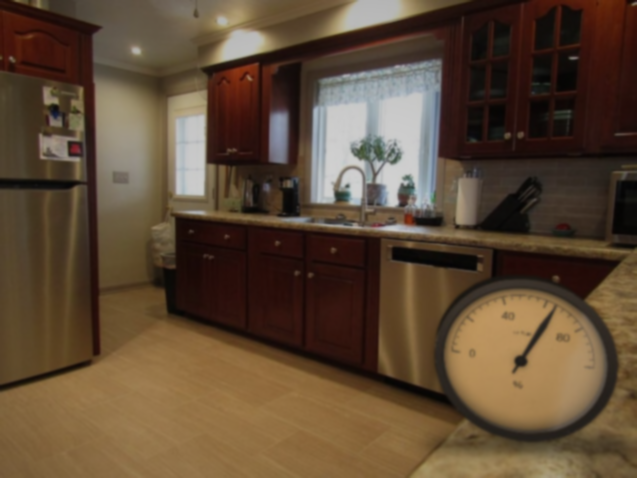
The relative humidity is 64 %
